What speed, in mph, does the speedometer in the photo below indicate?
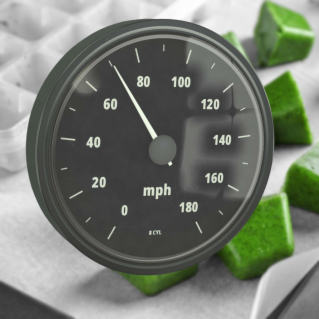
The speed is 70 mph
